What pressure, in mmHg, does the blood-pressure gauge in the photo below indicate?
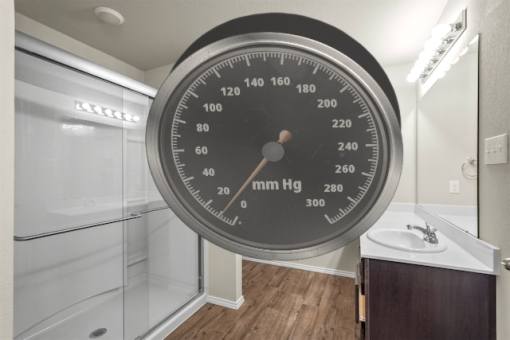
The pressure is 10 mmHg
